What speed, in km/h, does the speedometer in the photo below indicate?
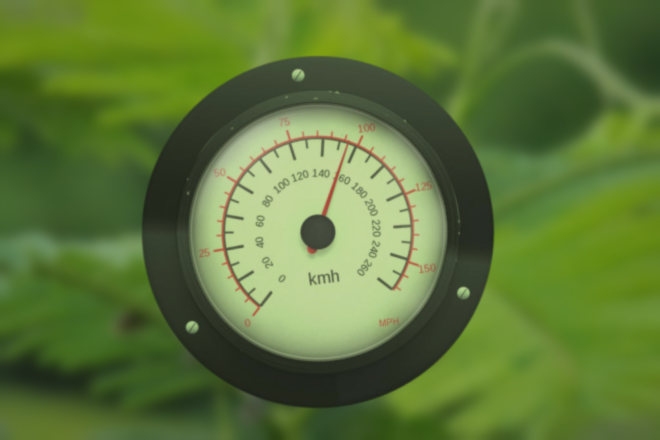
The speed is 155 km/h
